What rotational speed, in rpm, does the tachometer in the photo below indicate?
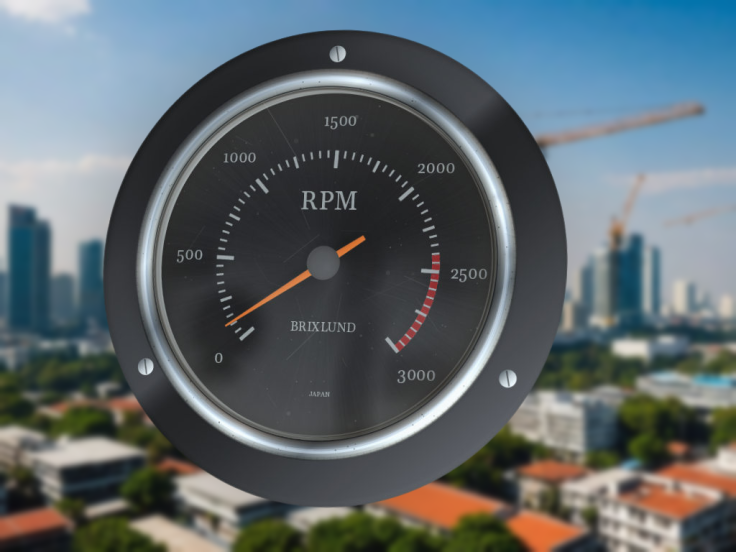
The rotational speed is 100 rpm
